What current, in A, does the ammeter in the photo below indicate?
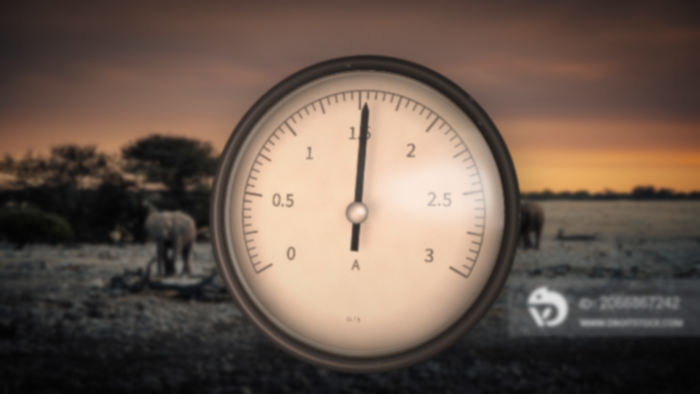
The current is 1.55 A
